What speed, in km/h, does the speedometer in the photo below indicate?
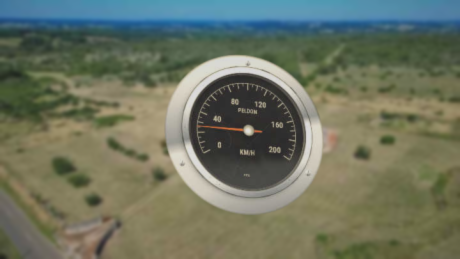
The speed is 25 km/h
